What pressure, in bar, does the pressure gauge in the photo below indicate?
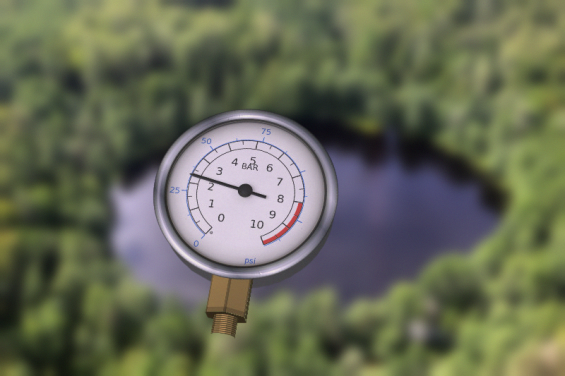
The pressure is 2.25 bar
